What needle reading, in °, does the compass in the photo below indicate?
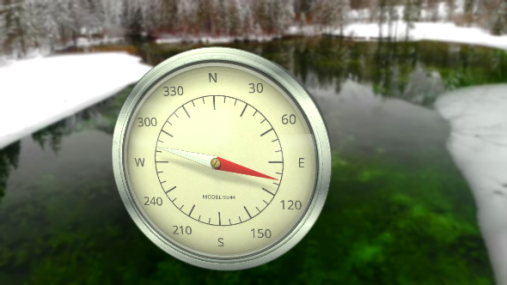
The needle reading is 105 °
